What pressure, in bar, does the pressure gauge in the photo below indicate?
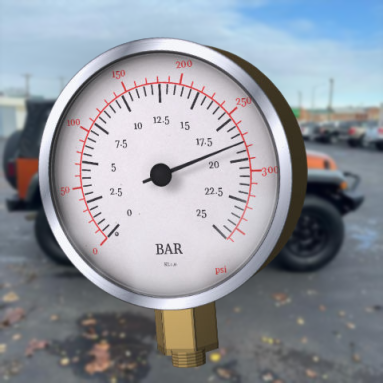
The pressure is 19 bar
